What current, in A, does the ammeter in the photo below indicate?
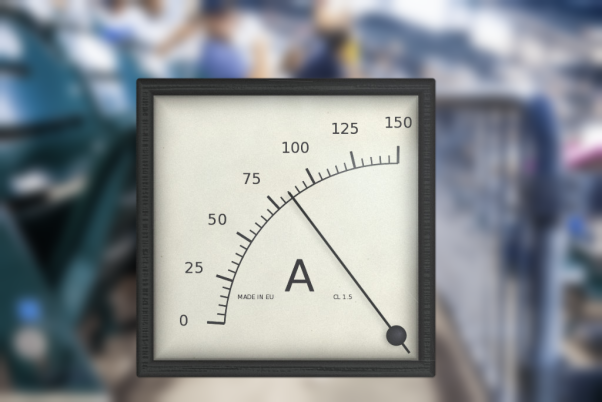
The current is 85 A
